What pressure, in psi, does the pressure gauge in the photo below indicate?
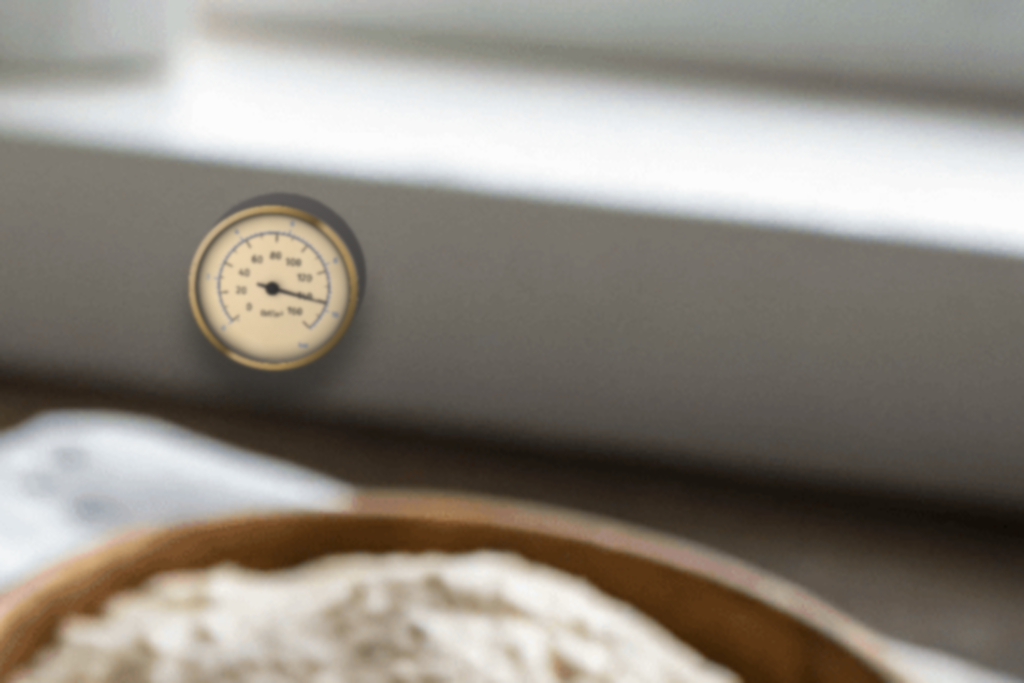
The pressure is 140 psi
